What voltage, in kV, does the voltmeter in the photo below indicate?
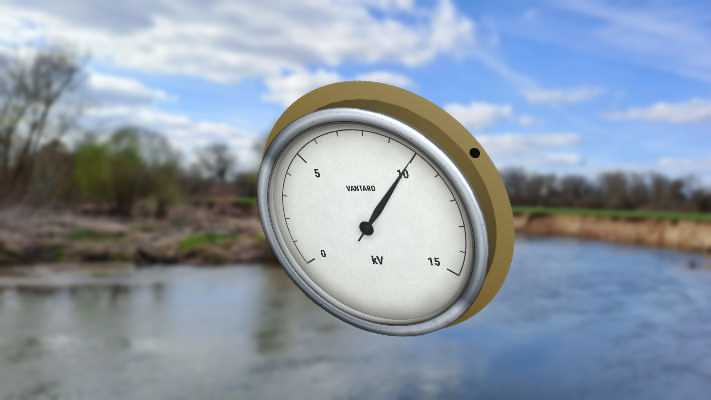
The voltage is 10 kV
